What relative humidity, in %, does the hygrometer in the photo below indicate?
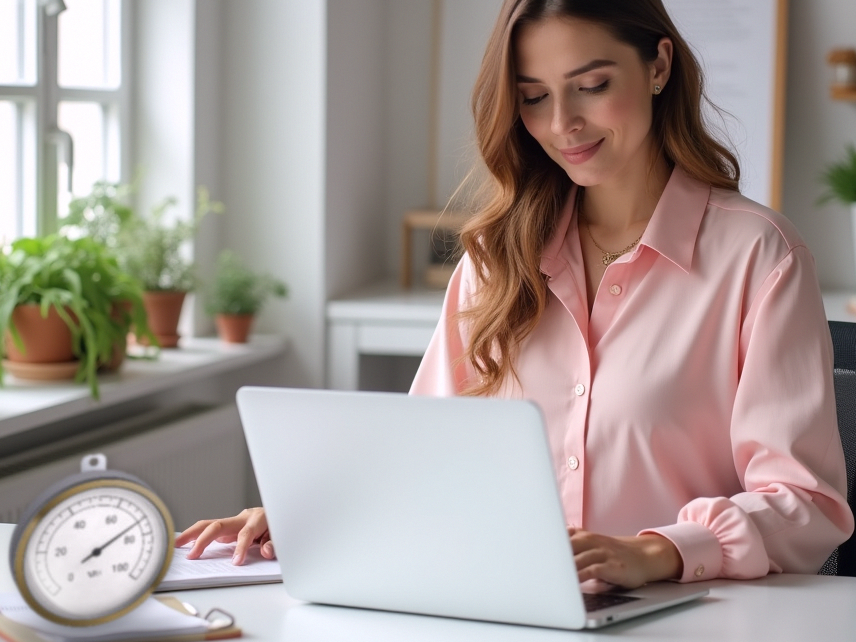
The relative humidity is 72 %
